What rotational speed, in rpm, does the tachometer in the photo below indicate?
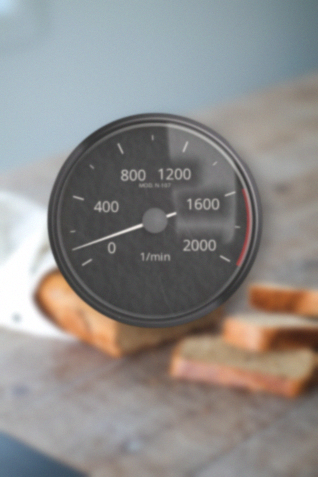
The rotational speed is 100 rpm
